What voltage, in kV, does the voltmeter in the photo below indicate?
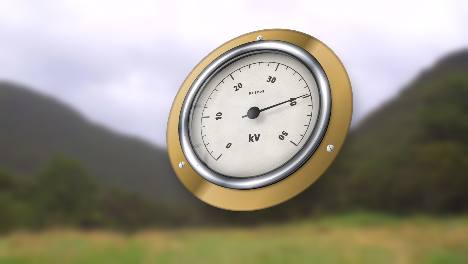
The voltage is 40 kV
